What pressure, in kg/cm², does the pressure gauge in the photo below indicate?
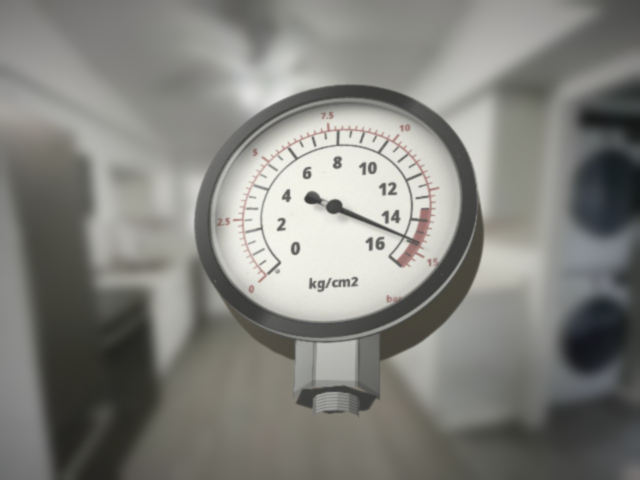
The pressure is 15 kg/cm²
